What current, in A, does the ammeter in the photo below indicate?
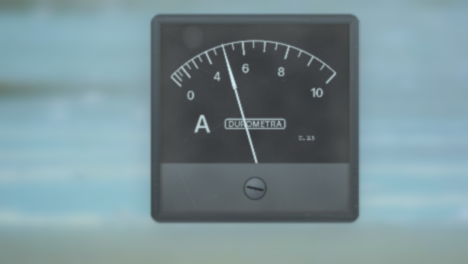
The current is 5 A
